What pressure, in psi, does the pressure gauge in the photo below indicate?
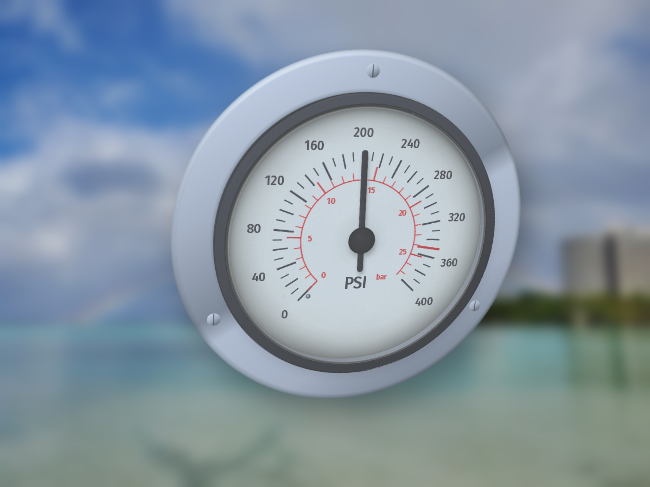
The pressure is 200 psi
